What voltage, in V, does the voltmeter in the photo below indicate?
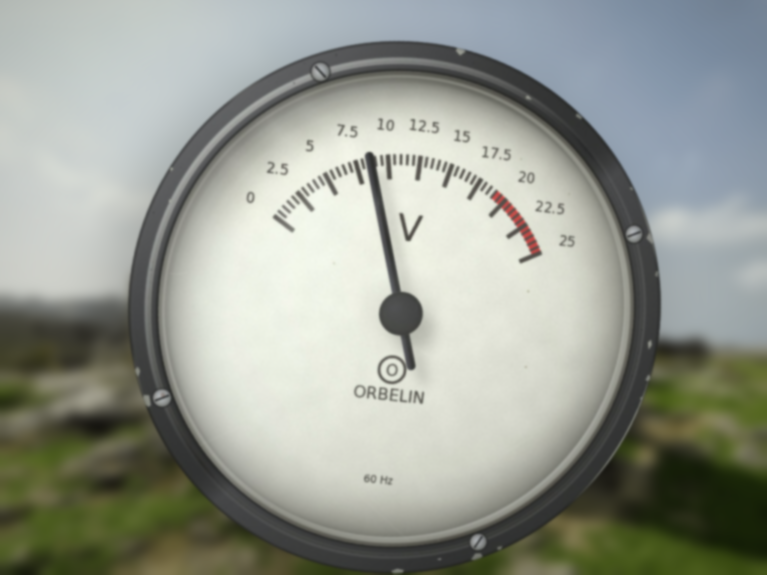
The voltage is 8.5 V
